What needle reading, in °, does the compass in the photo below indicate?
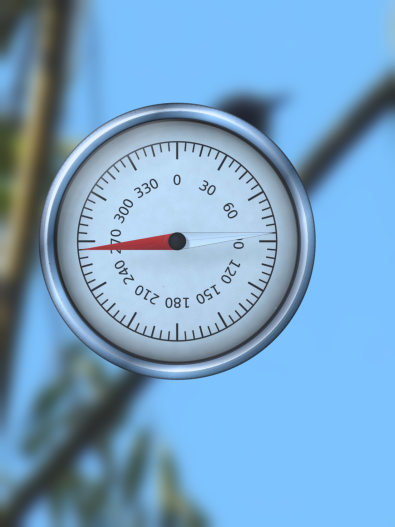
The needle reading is 265 °
